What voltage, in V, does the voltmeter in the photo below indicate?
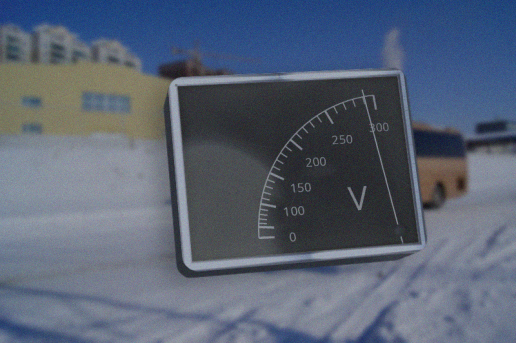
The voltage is 290 V
